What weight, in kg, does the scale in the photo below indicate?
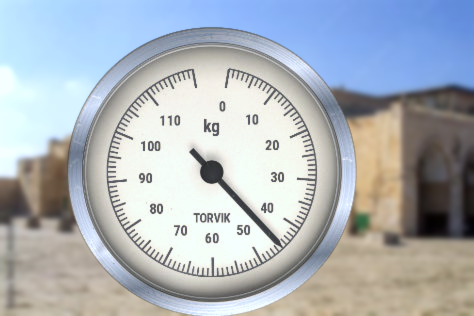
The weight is 45 kg
